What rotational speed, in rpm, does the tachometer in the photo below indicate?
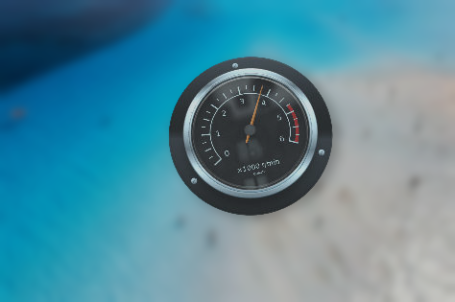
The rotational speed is 3750 rpm
